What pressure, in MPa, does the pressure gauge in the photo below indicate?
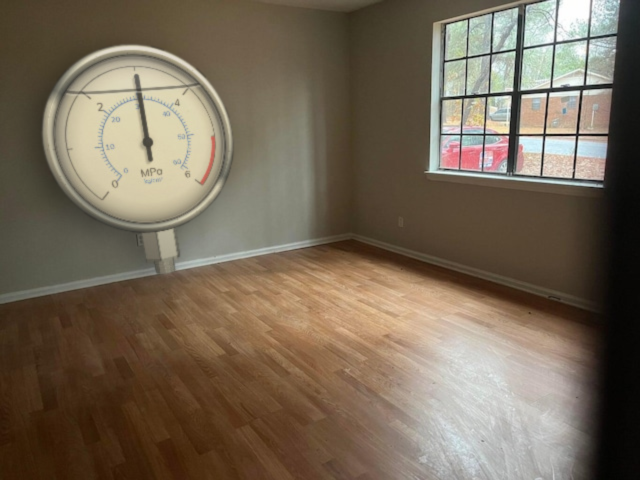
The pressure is 3 MPa
